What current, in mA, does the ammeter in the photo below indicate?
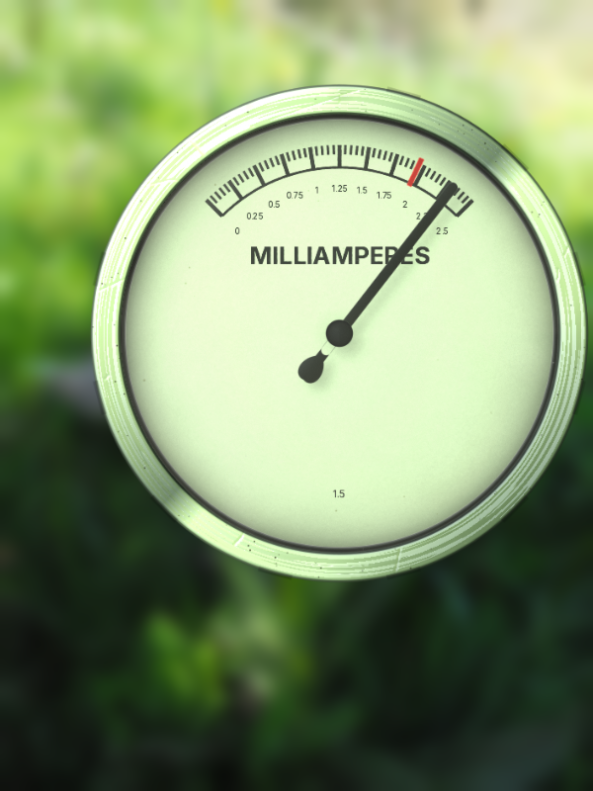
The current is 2.3 mA
